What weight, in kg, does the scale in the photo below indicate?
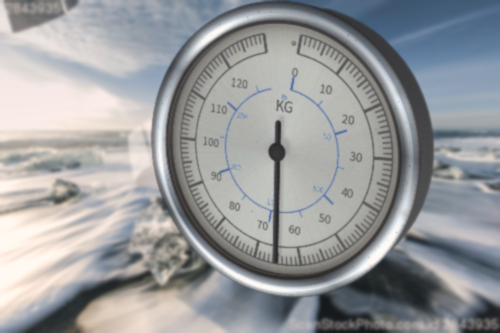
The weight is 65 kg
